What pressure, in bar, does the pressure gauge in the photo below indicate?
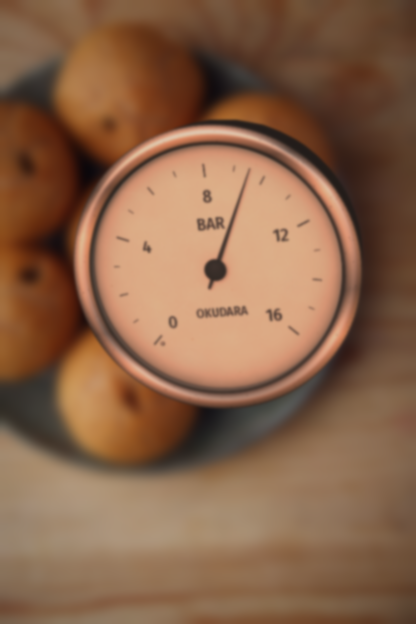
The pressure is 9.5 bar
